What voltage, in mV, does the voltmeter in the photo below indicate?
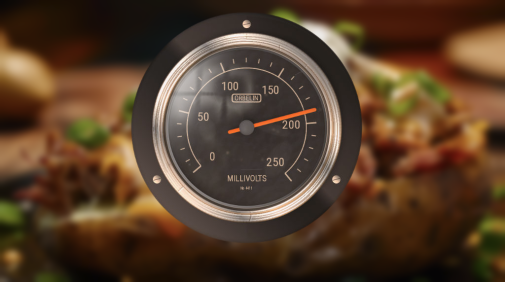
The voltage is 190 mV
